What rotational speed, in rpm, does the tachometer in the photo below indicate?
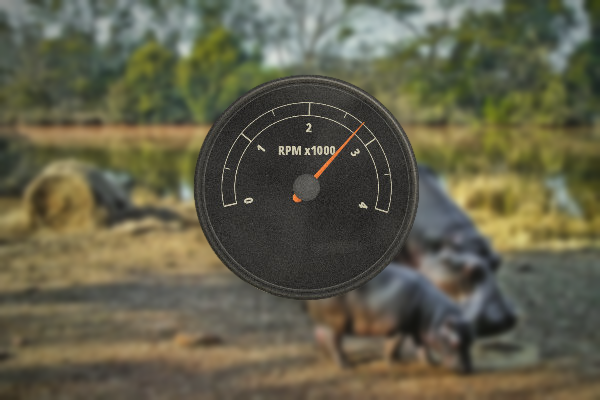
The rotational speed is 2750 rpm
